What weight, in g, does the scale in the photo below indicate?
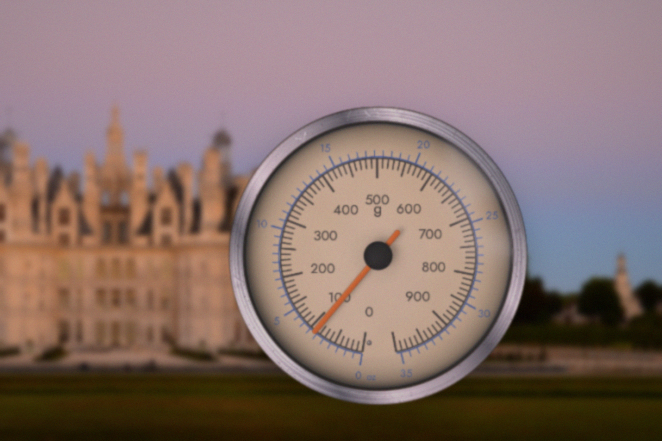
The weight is 90 g
